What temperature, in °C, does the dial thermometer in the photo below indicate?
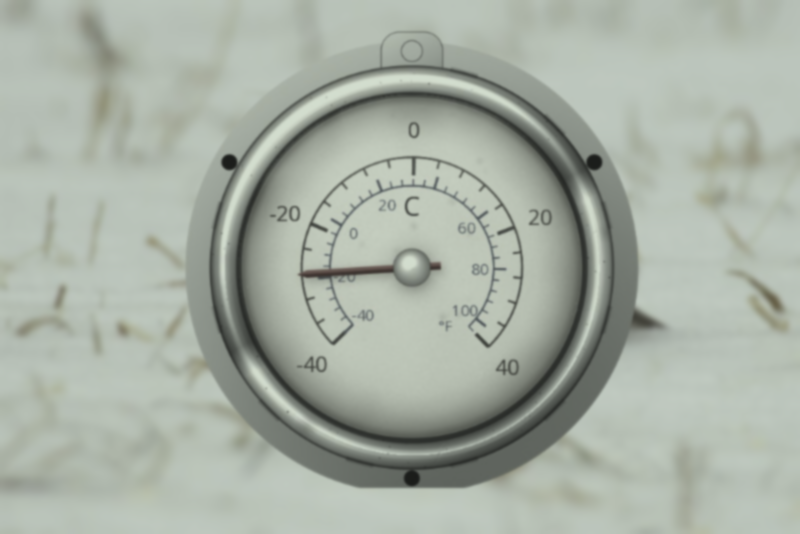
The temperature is -28 °C
